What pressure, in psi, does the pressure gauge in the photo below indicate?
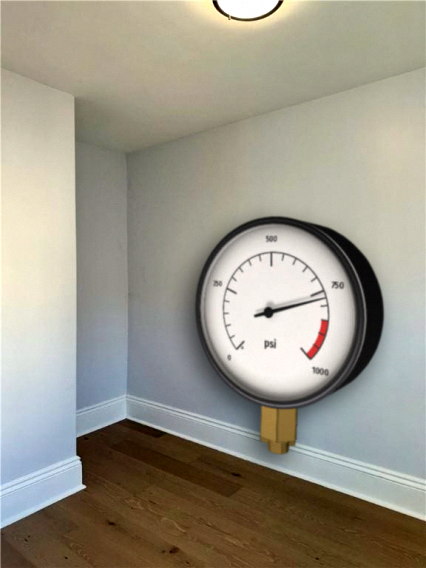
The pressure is 775 psi
